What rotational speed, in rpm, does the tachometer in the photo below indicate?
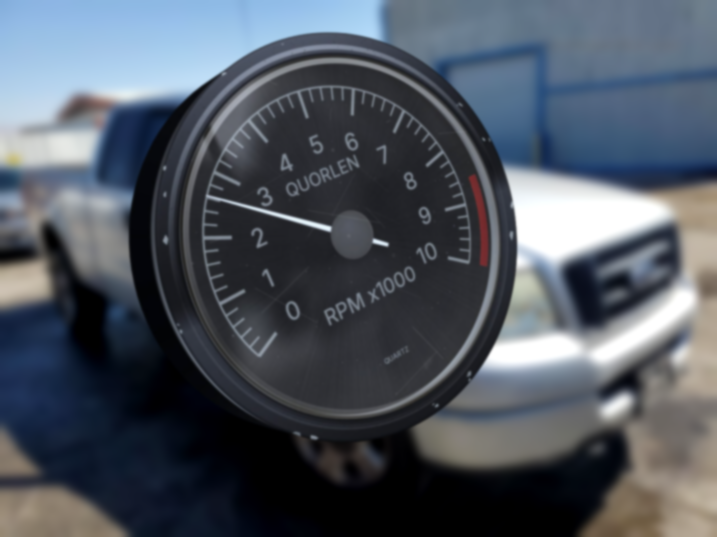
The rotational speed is 2600 rpm
